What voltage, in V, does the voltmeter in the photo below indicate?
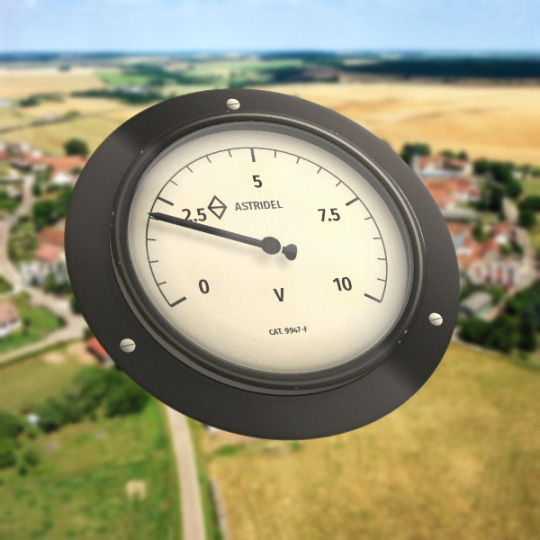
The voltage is 2 V
